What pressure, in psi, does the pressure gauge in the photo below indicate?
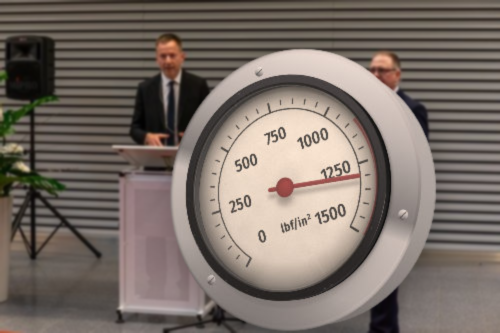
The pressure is 1300 psi
